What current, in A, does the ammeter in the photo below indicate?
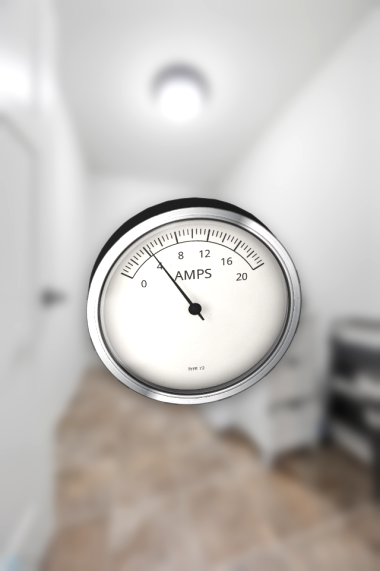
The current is 4.5 A
